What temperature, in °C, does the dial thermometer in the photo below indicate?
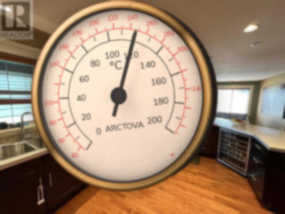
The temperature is 120 °C
